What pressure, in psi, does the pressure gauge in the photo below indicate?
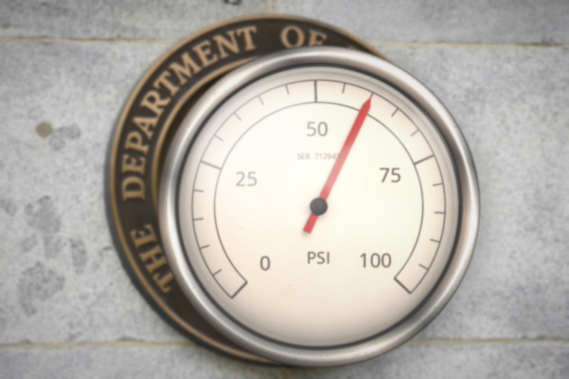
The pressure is 60 psi
